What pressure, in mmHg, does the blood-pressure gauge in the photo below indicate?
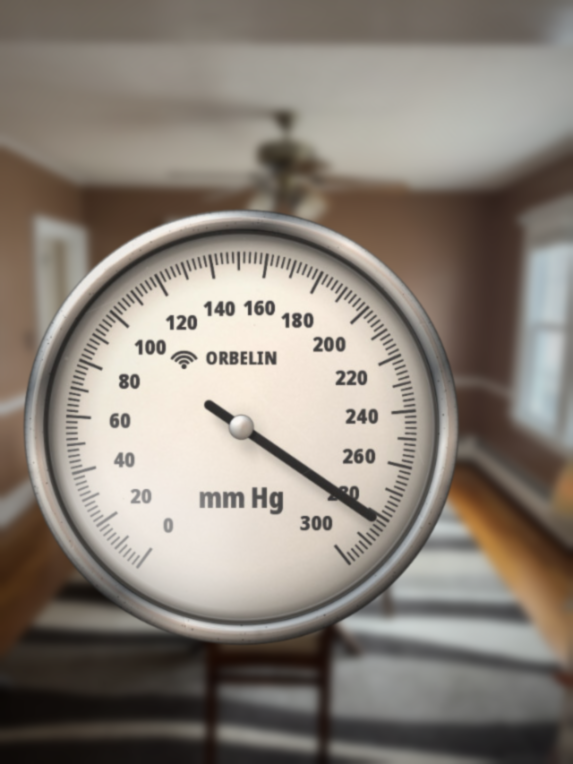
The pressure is 282 mmHg
